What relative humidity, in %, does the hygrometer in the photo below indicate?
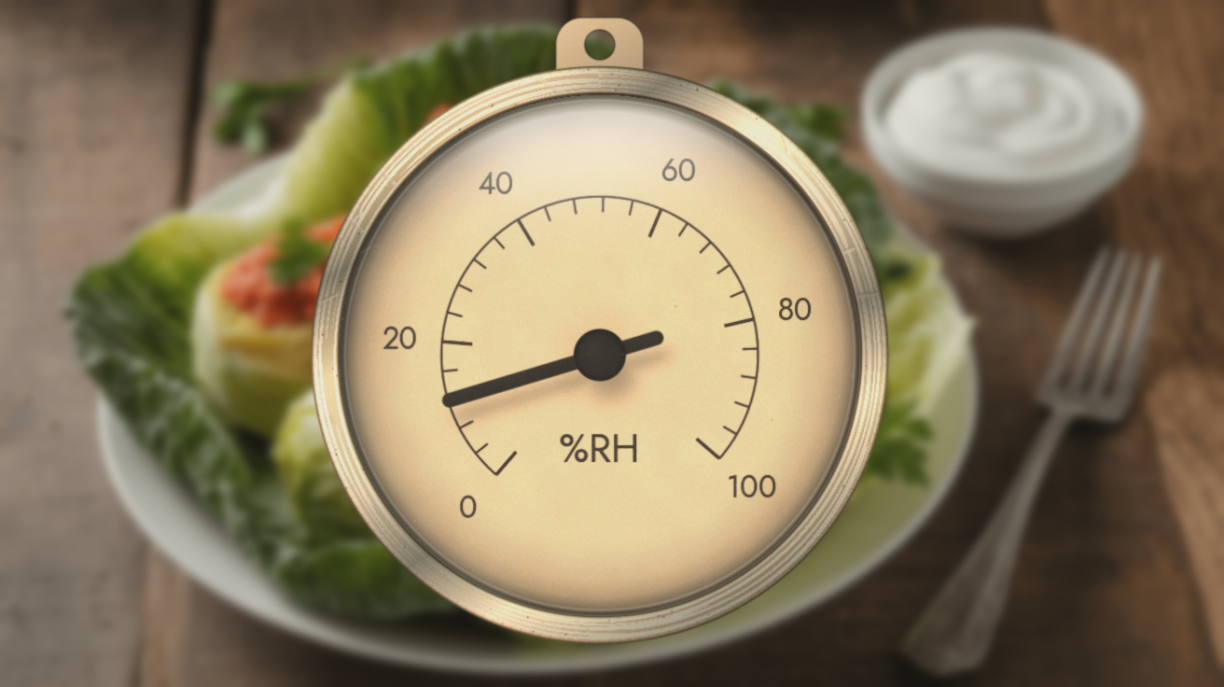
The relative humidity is 12 %
